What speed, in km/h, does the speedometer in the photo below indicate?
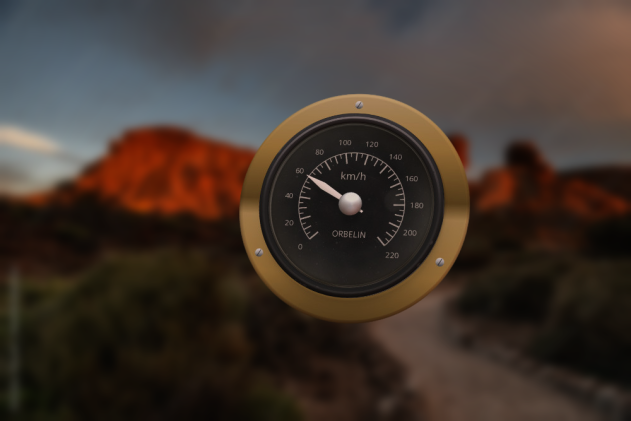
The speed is 60 km/h
